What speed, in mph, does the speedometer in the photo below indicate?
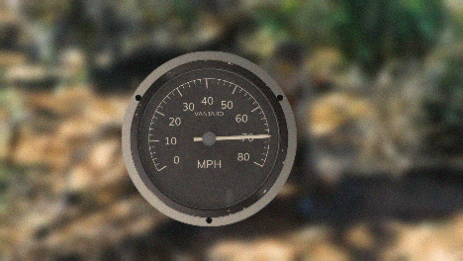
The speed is 70 mph
